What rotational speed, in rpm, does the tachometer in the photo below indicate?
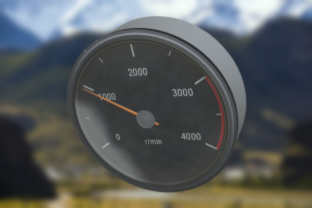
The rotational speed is 1000 rpm
